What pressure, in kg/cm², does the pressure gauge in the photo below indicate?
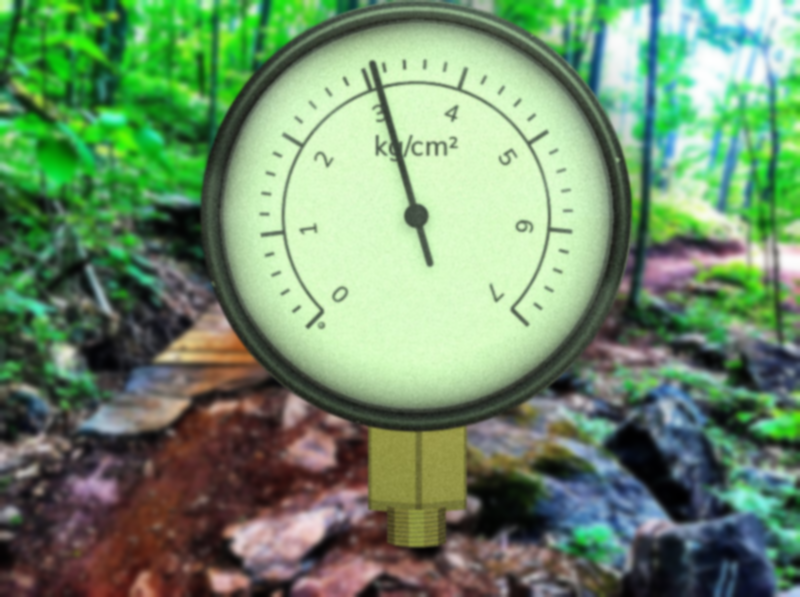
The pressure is 3.1 kg/cm²
